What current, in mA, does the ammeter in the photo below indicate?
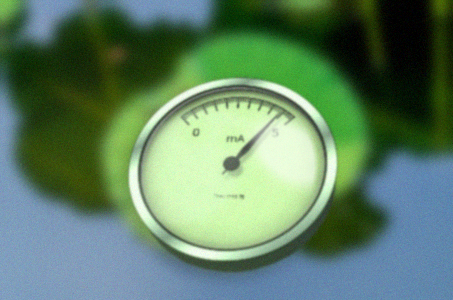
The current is 4.5 mA
